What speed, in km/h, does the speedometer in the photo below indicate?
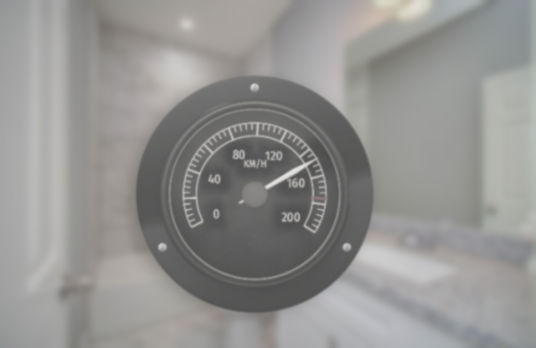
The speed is 148 km/h
